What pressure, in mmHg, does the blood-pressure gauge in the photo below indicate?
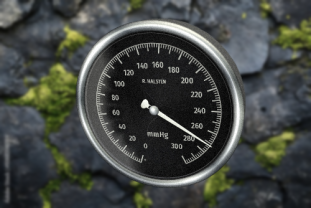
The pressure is 270 mmHg
